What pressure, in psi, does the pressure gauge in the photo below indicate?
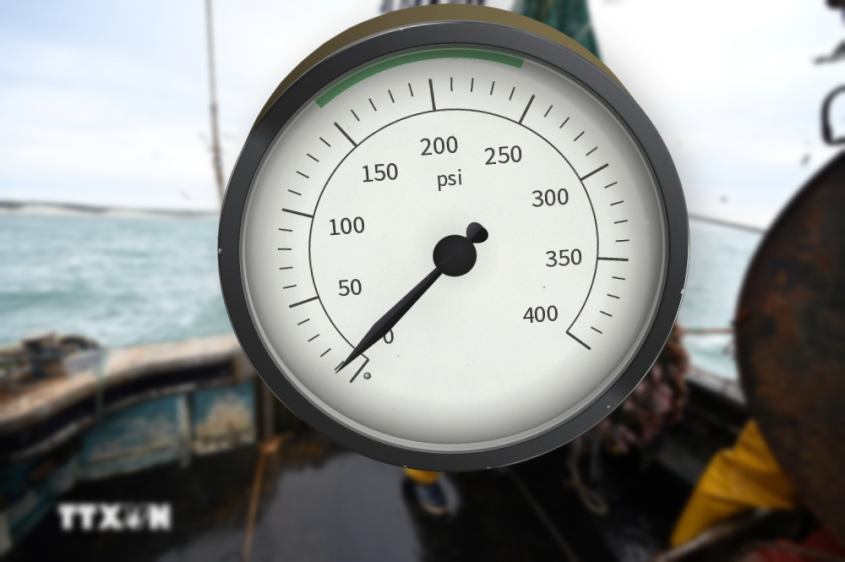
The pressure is 10 psi
